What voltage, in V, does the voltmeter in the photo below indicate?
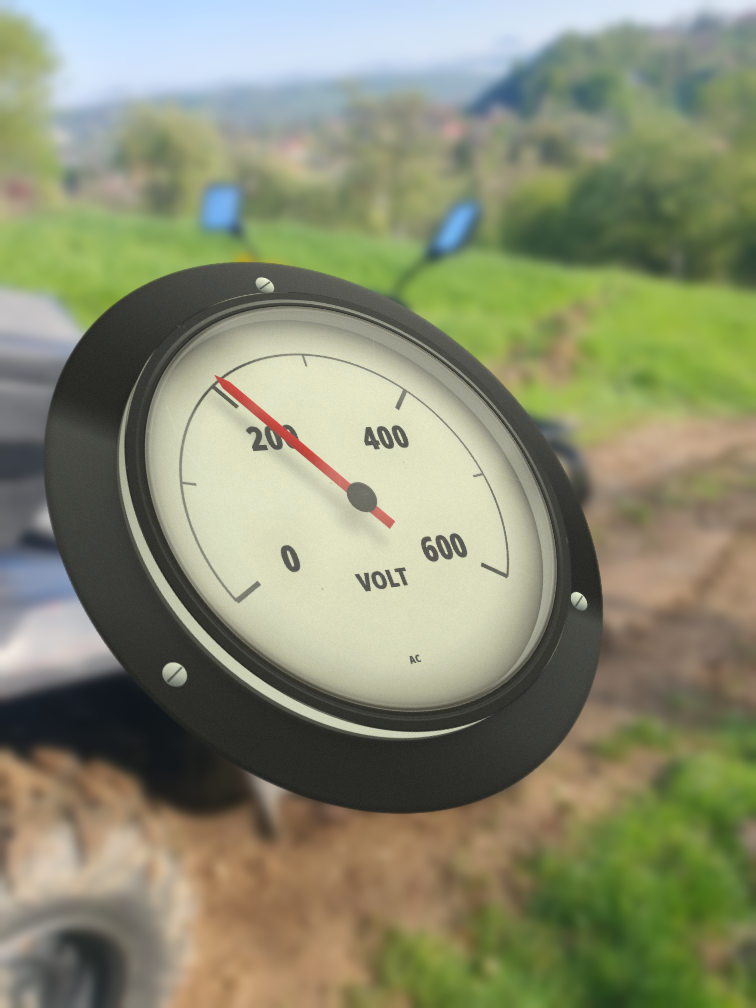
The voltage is 200 V
